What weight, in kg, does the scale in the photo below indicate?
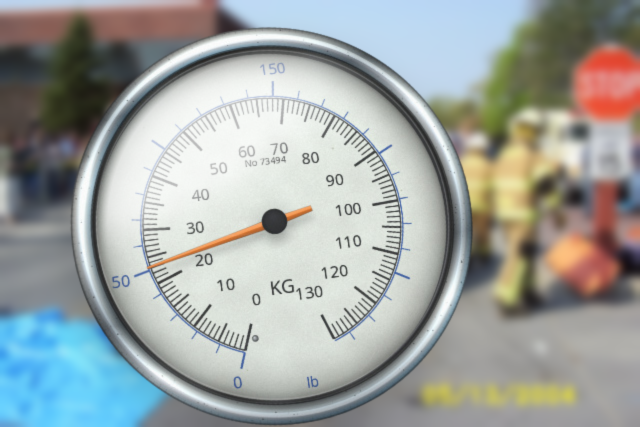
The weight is 23 kg
